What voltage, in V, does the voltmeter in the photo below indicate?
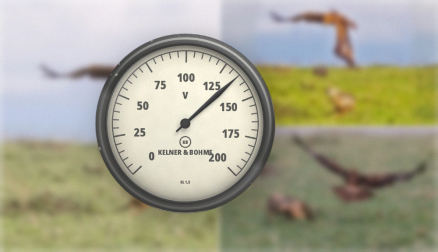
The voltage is 135 V
